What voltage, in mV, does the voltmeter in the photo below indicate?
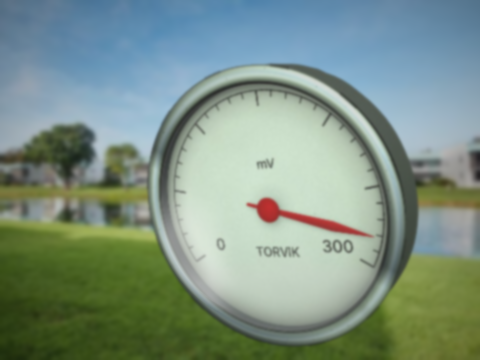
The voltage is 280 mV
